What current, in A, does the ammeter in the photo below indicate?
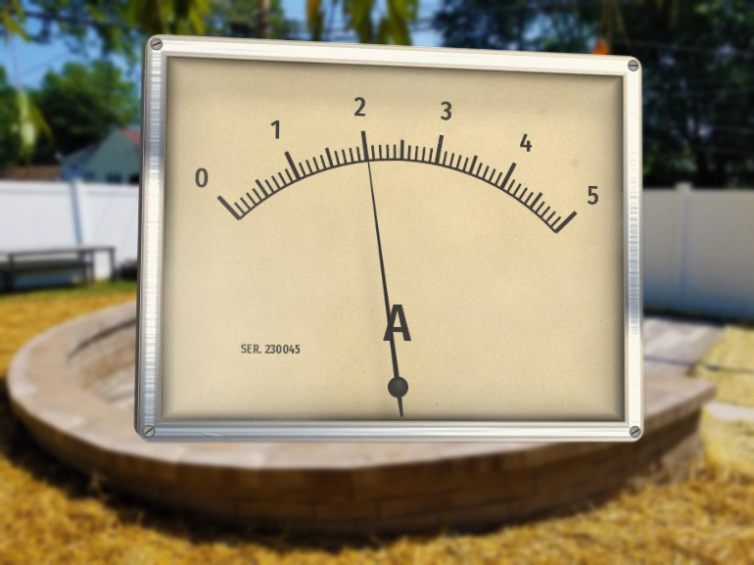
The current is 2 A
